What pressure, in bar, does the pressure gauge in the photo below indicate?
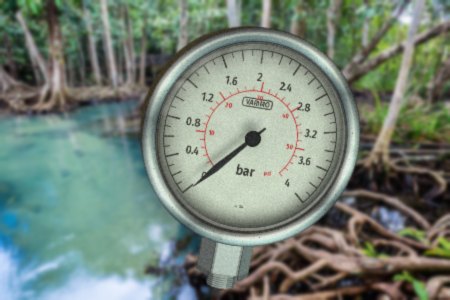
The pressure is 0 bar
